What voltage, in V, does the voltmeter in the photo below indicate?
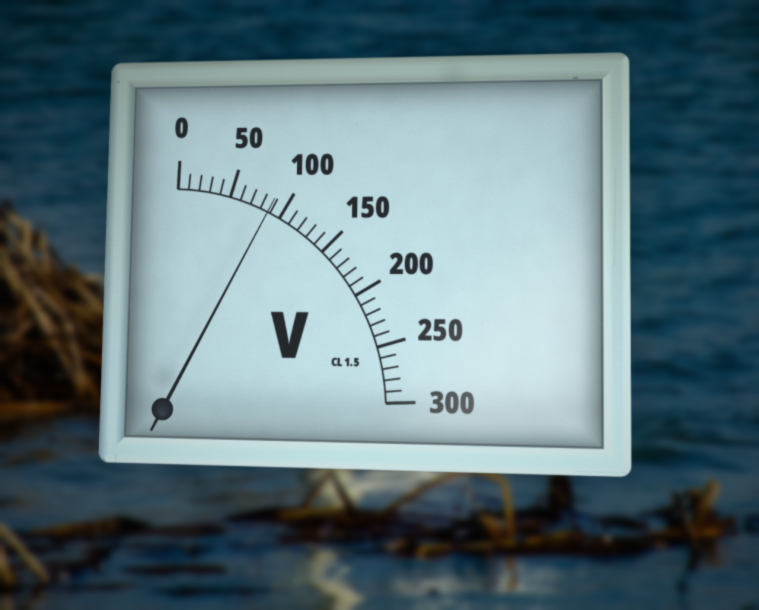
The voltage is 90 V
